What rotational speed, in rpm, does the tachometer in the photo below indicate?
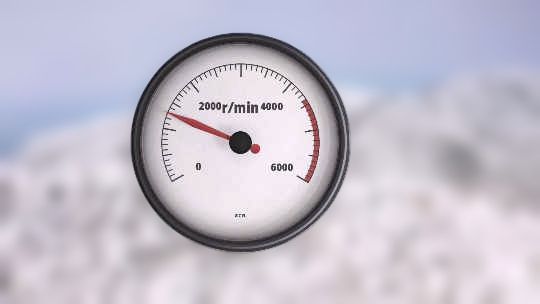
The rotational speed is 1300 rpm
